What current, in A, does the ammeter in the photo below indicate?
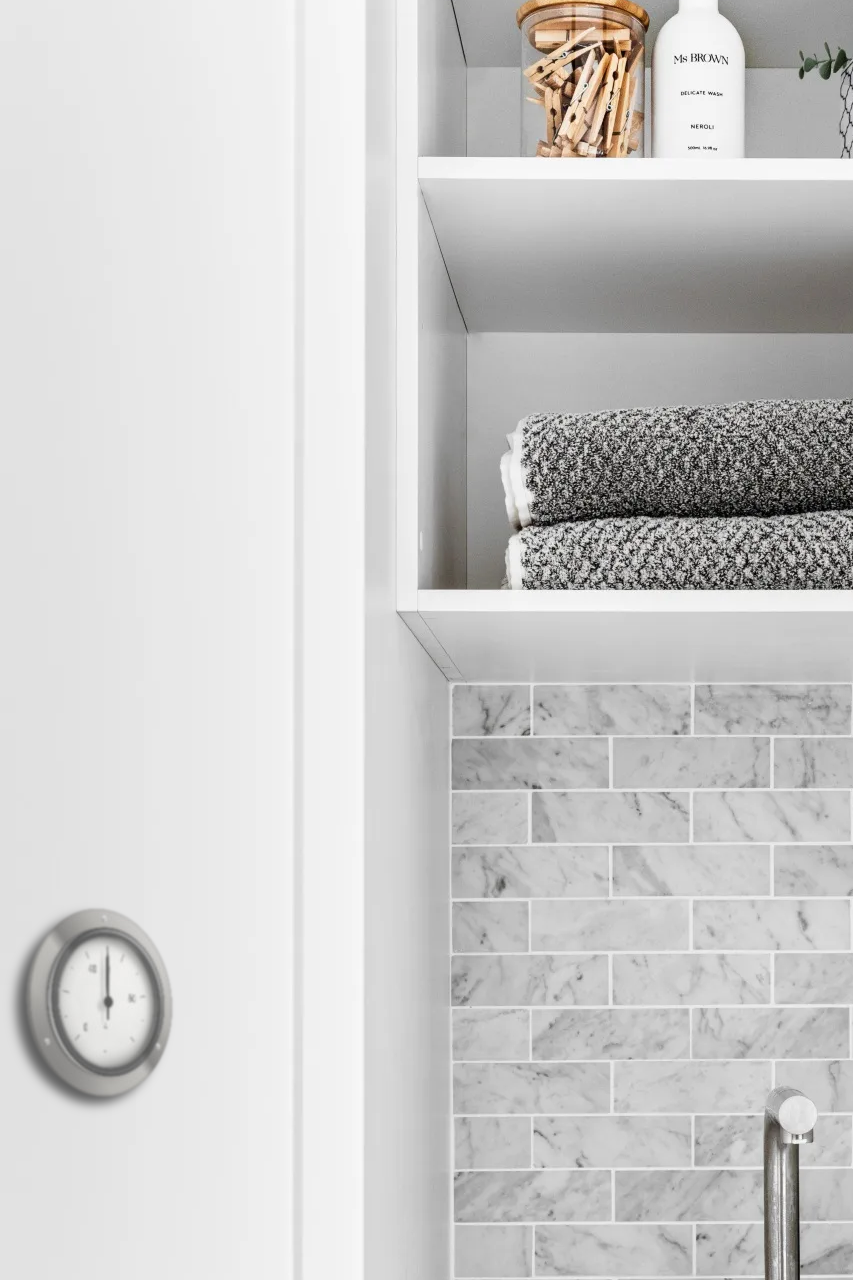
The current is 50 A
